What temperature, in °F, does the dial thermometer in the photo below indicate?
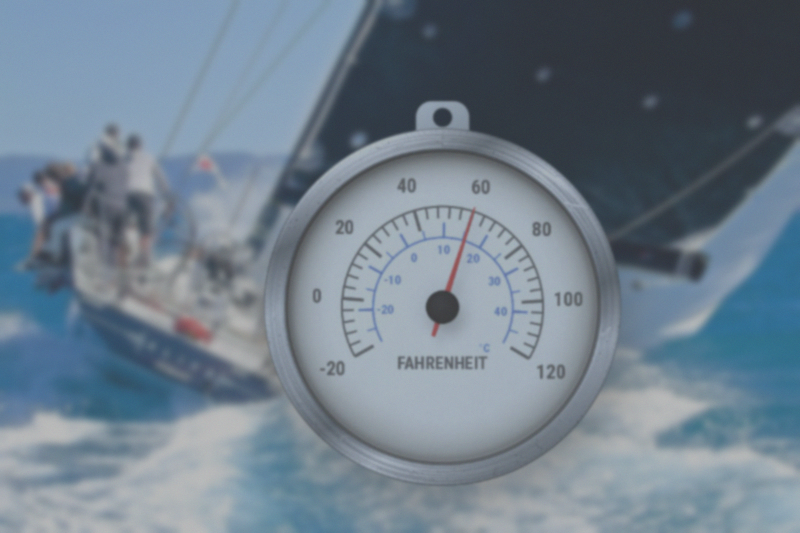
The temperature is 60 °F
